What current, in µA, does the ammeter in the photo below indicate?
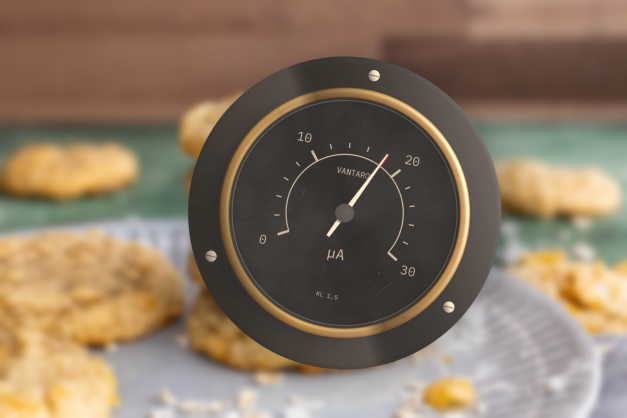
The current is 18 µA
